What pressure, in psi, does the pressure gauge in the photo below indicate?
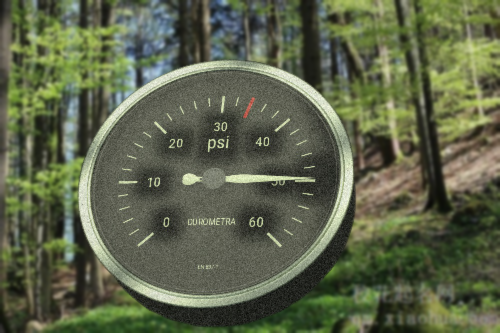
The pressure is 50 psi
